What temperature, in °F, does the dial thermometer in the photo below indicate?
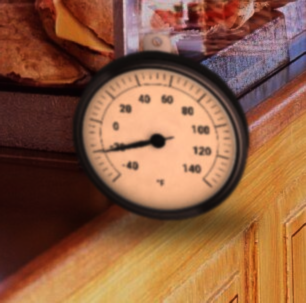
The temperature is -20 °F
